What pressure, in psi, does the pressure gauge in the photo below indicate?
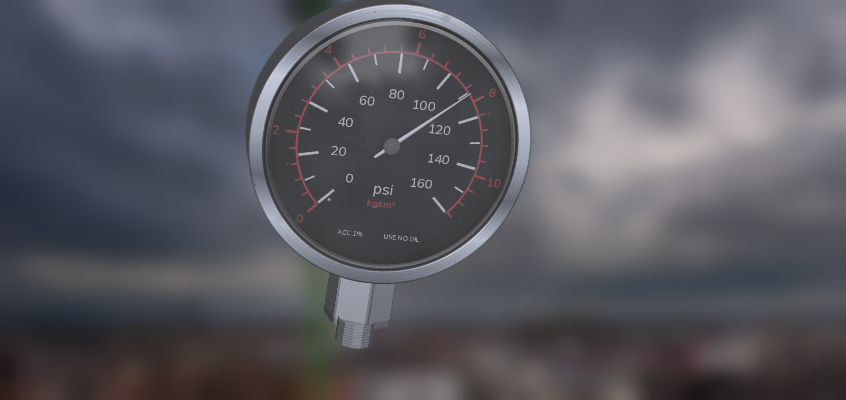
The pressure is 110 psi
